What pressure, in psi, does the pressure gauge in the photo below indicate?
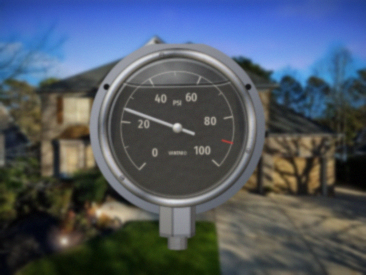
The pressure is 25 psi
